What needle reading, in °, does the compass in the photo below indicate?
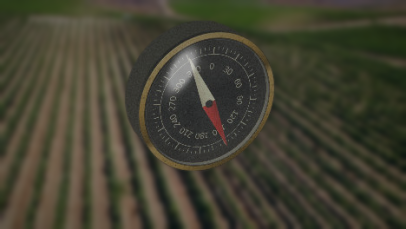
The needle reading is 150 °
